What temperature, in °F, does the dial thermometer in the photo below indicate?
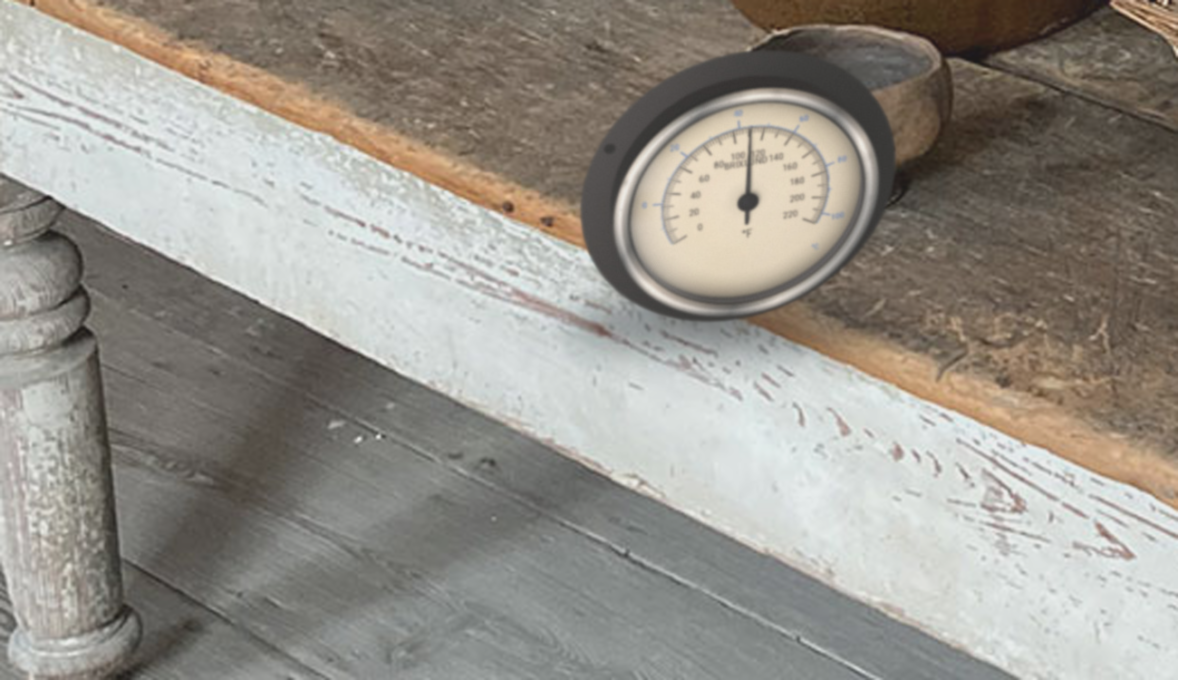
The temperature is 110 °F
